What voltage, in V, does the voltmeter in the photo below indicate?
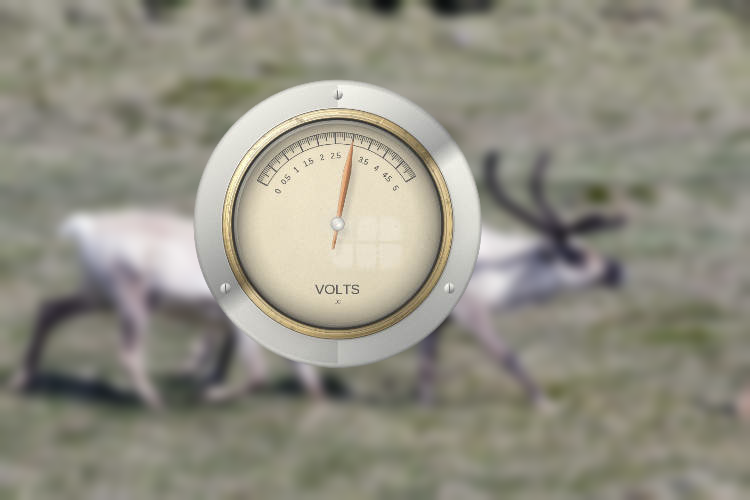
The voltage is 3 V
